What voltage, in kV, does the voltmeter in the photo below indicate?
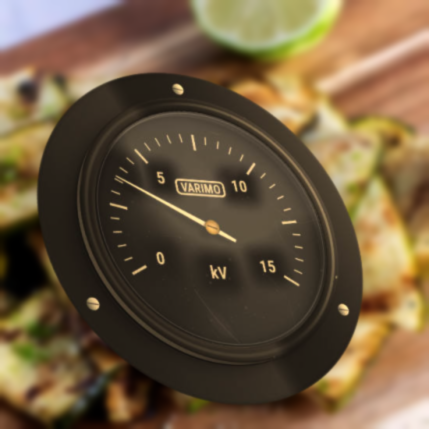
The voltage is 3.5 kV
